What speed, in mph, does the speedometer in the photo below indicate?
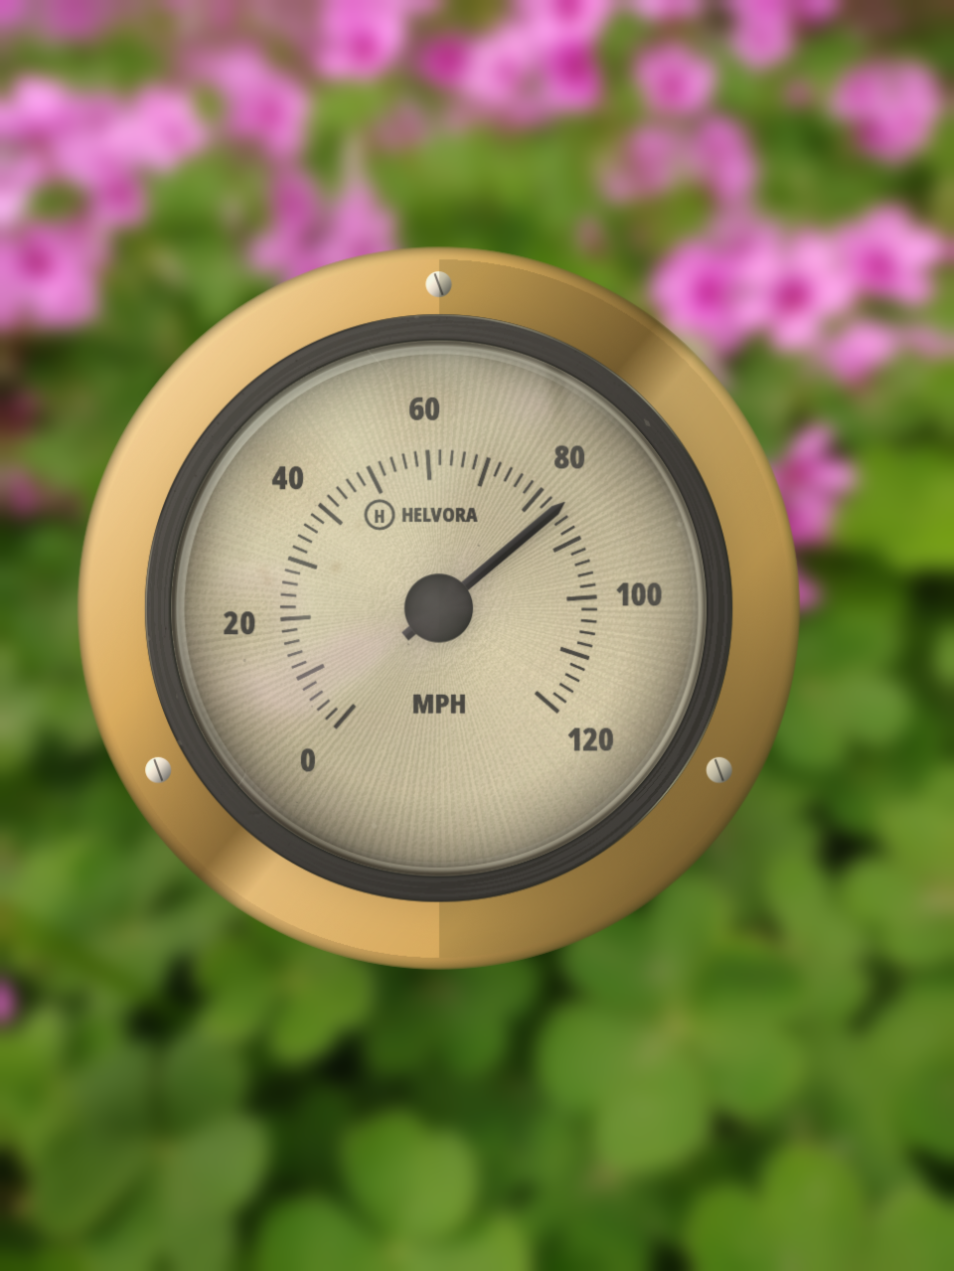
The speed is 84 mph
